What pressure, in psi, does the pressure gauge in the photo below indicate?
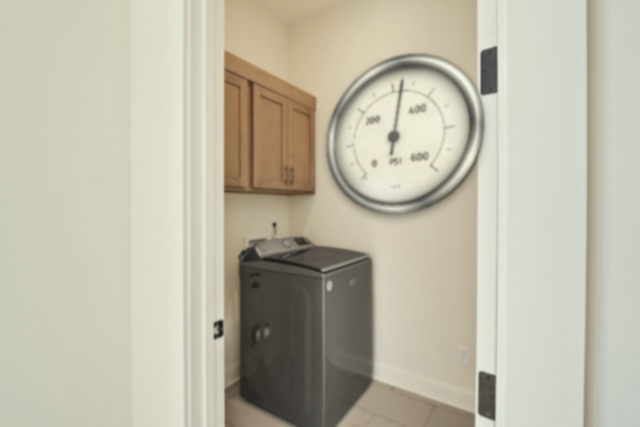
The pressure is 325 psi
